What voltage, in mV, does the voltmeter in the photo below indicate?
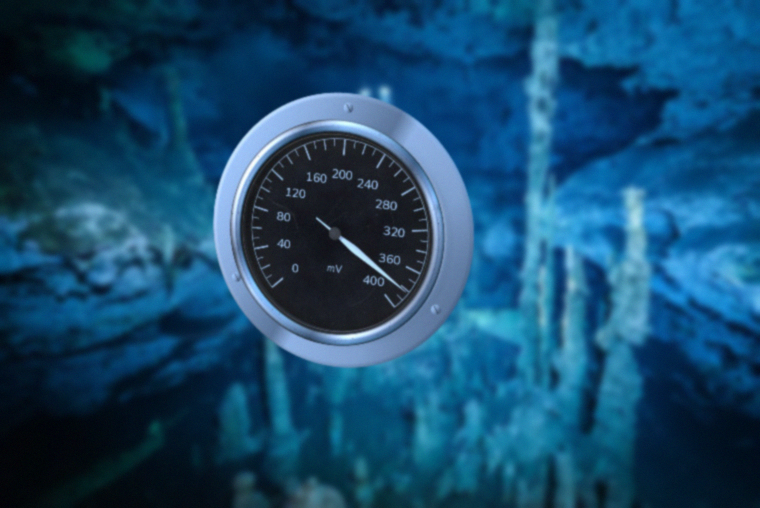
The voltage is 380 mV
